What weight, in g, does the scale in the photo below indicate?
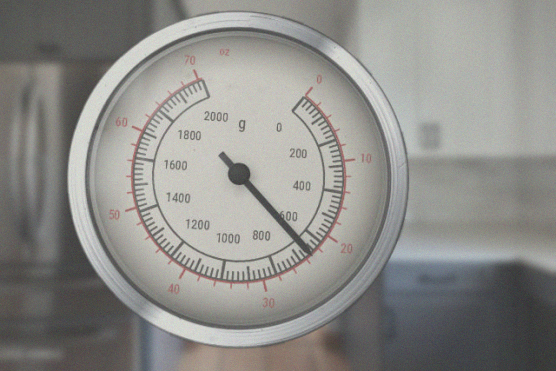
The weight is 660 g
